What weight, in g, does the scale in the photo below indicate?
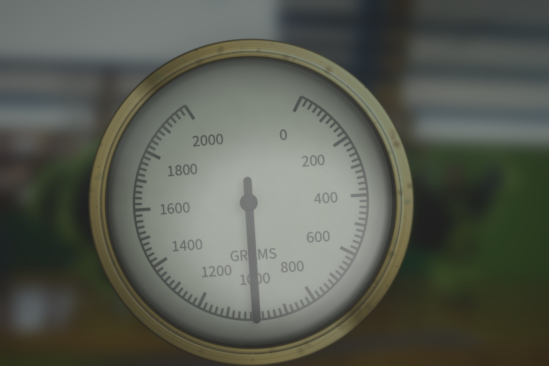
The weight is 1000 g
